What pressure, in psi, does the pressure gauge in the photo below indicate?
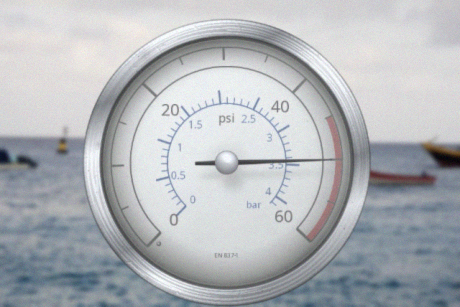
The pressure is 50 psi
